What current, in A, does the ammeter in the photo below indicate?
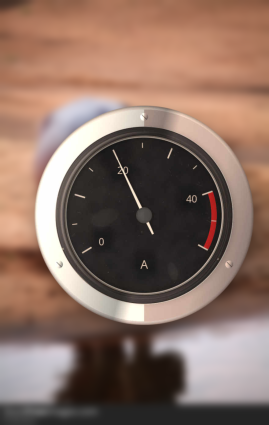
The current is 20 A
